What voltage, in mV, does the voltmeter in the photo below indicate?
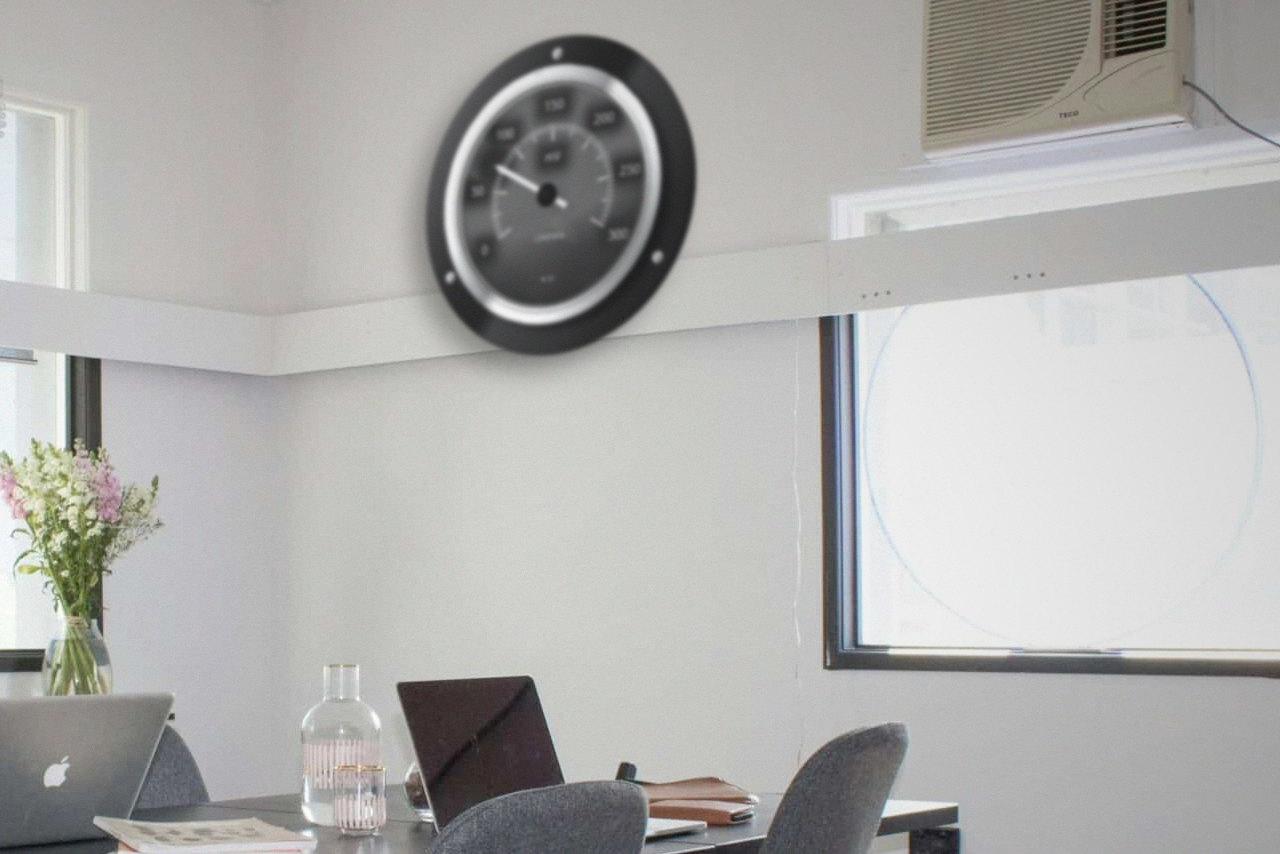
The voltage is 75 mV
